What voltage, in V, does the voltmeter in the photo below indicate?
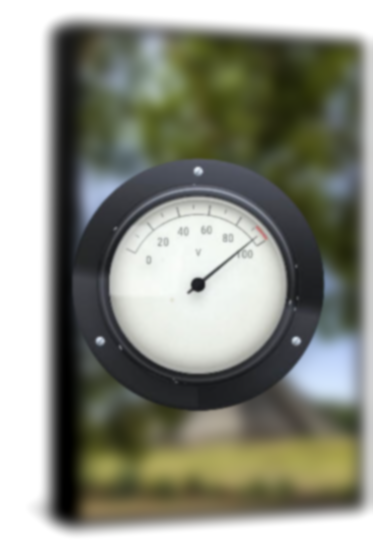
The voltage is 95 V
